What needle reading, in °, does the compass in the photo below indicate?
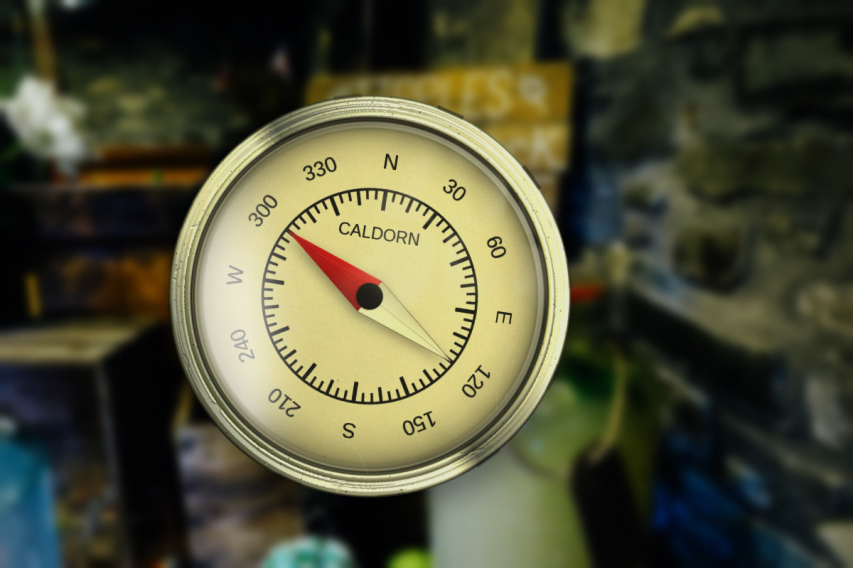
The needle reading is 300 °
